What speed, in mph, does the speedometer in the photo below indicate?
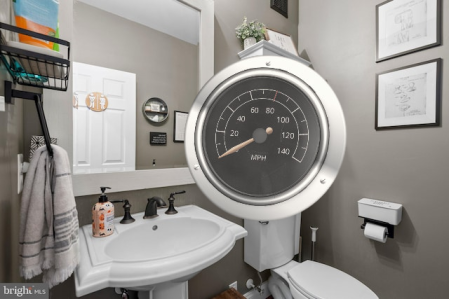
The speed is 0 mph
